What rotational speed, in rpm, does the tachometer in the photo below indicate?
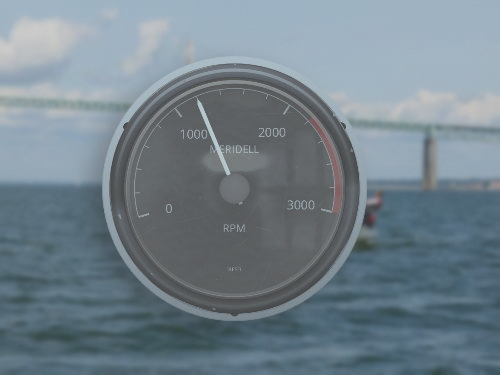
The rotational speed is 1200 rpm
